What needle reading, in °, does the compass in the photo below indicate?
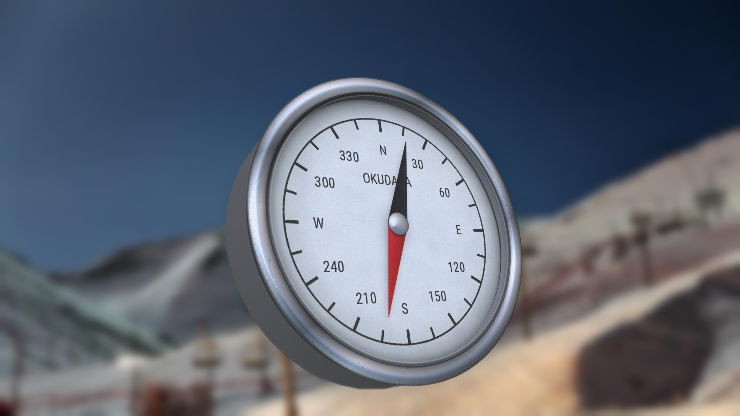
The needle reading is 195 °
